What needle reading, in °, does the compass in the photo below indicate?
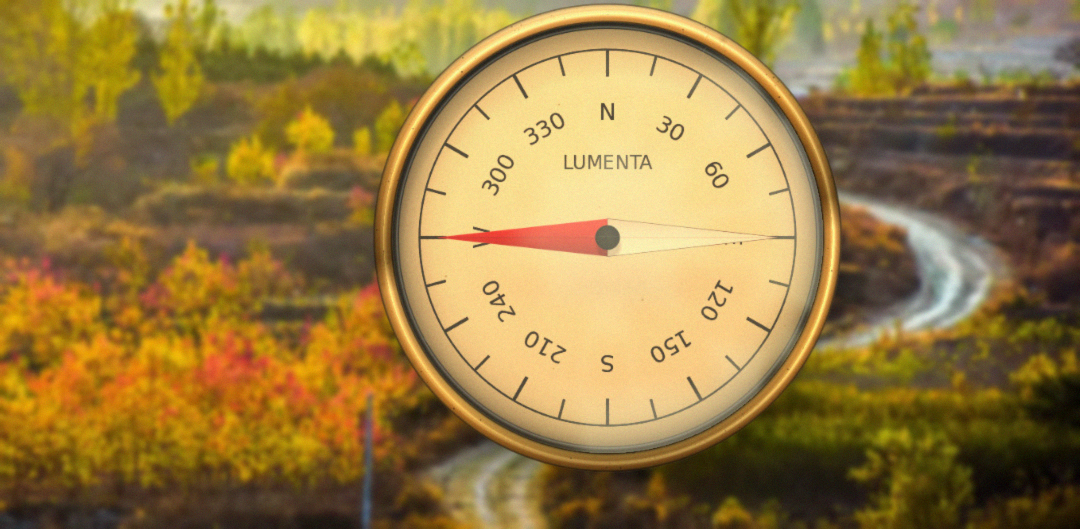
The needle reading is 270 °
